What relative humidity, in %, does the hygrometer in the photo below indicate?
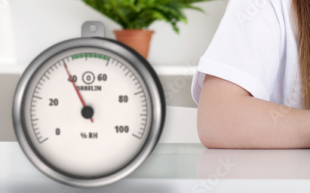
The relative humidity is 40 %
